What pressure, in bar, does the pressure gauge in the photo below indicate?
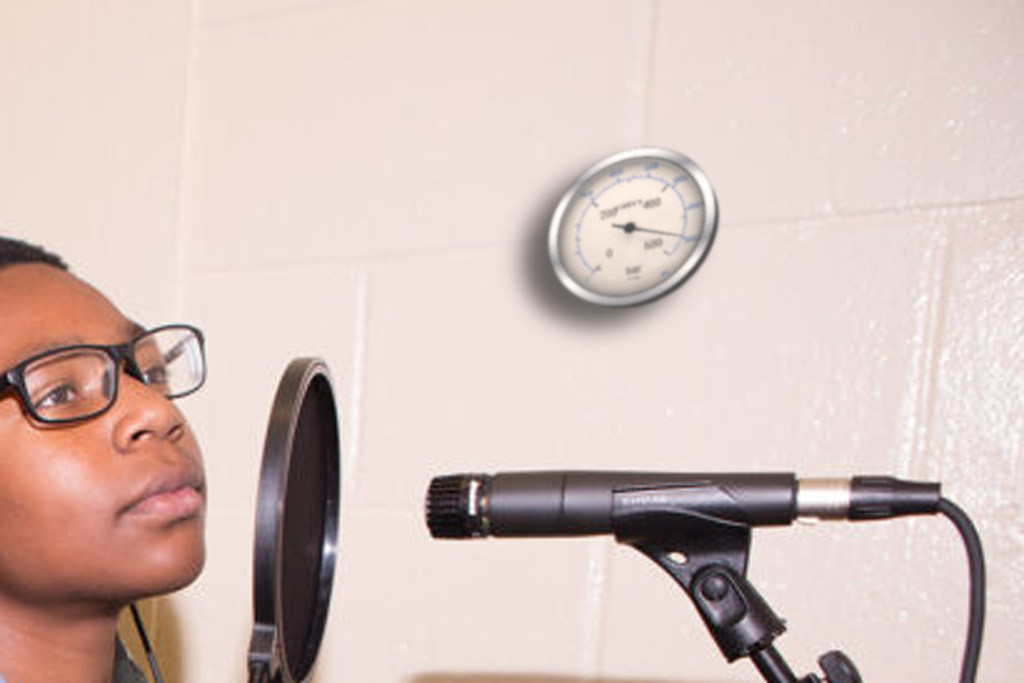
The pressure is 550 bar
